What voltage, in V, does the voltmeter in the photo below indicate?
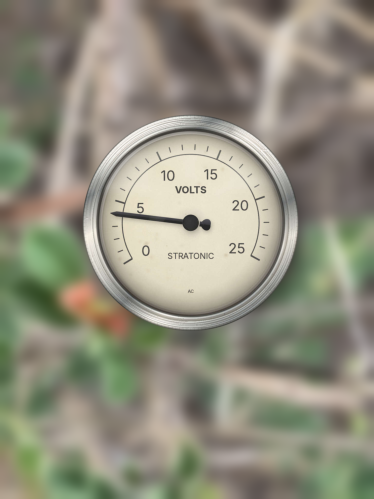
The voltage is 4 V
